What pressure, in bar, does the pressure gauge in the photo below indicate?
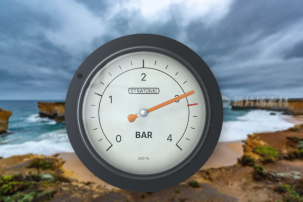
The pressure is 3 bar
